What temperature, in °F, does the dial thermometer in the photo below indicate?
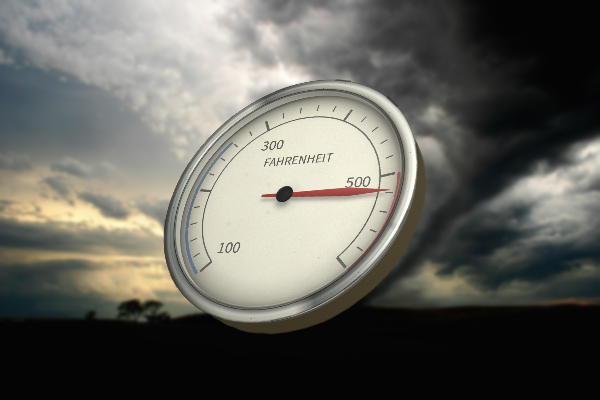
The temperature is 520 °F
